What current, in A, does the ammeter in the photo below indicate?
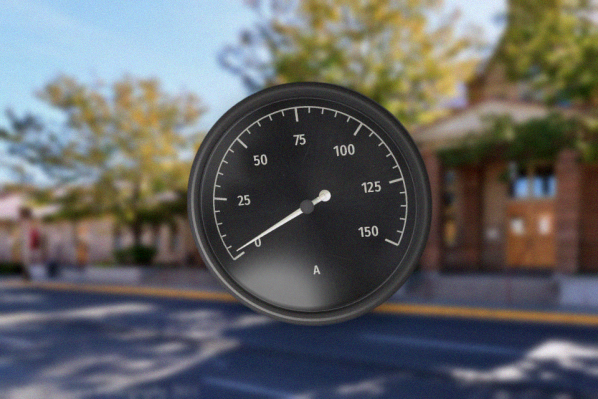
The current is 2.5 A
